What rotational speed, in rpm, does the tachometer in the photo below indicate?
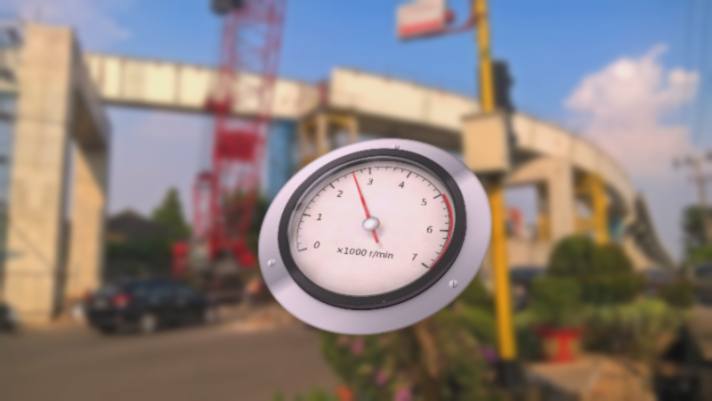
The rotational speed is 2600 rpm
